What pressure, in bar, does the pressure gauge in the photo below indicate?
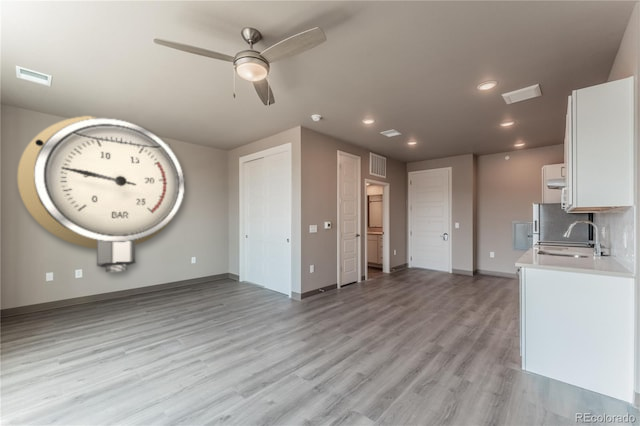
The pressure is 5 bar
